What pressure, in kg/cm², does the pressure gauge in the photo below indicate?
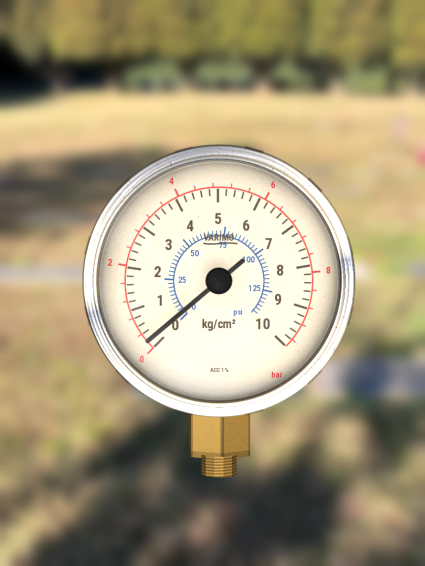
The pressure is 0.2 kg/cm²
